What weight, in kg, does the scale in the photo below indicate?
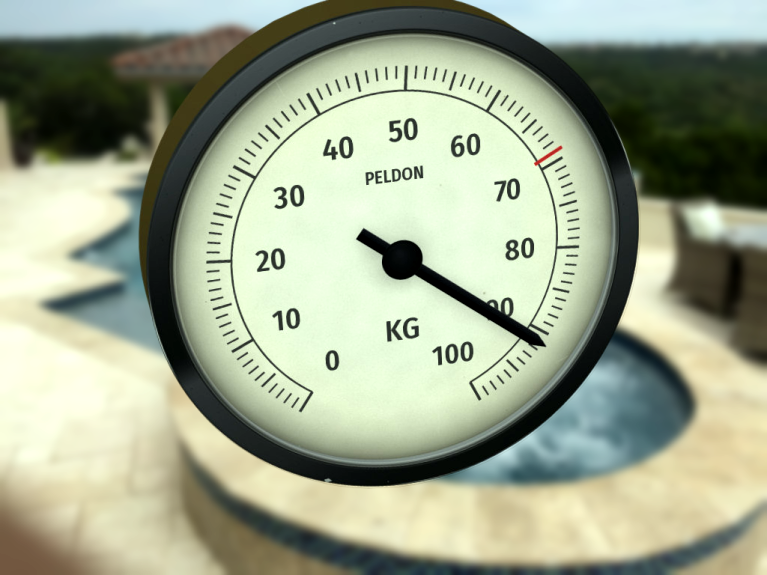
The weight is 91 kg
